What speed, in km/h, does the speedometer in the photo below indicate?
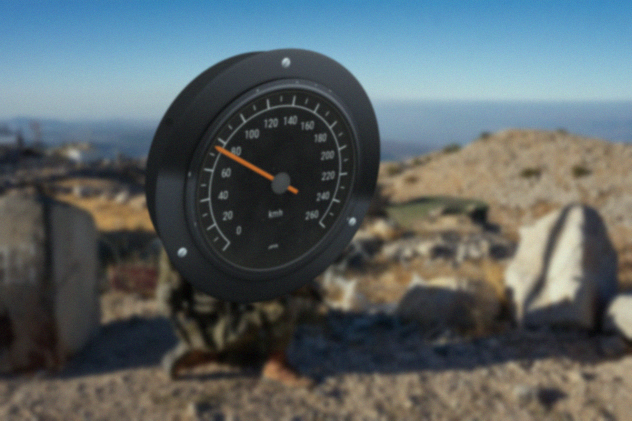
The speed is 75 km/h
